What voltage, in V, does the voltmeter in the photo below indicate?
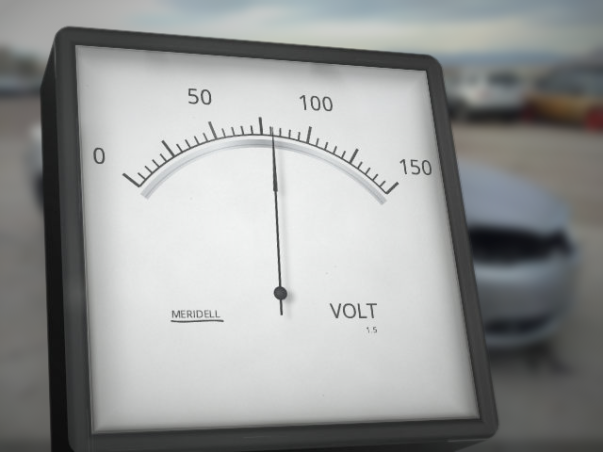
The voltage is 80 V
